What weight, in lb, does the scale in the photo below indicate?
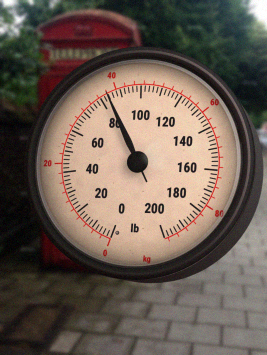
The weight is 84 lb
